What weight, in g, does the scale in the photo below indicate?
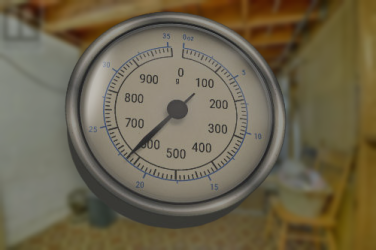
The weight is 620 g
